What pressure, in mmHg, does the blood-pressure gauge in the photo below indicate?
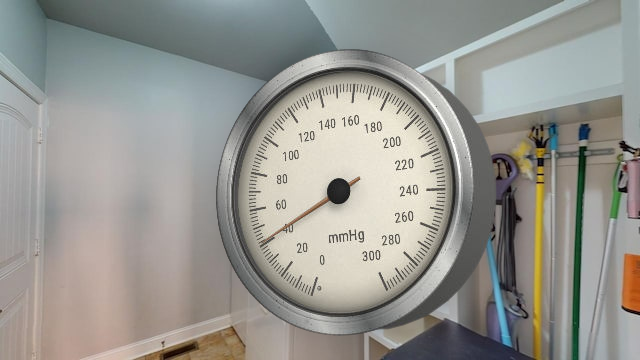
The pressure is 40 mmHg
